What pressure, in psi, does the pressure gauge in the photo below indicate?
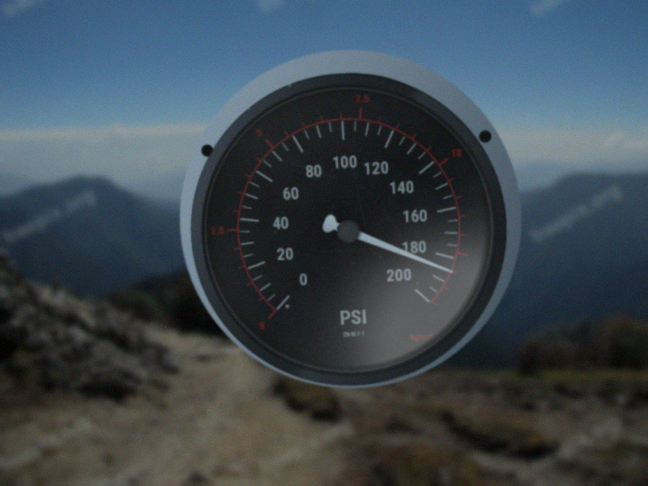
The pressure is 185 psi
